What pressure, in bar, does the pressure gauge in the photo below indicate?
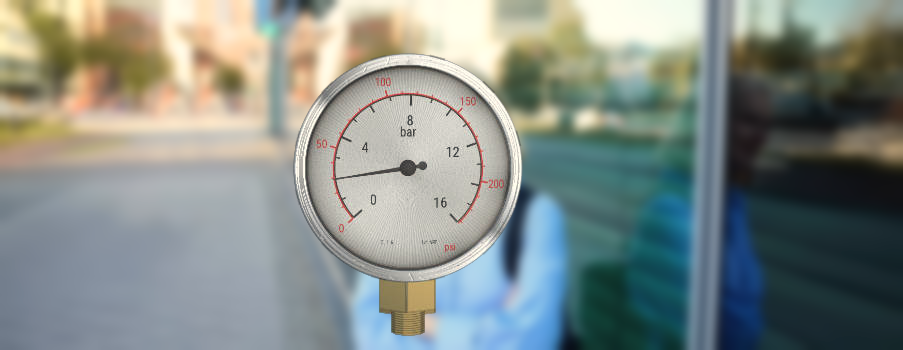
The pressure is 2 bar
